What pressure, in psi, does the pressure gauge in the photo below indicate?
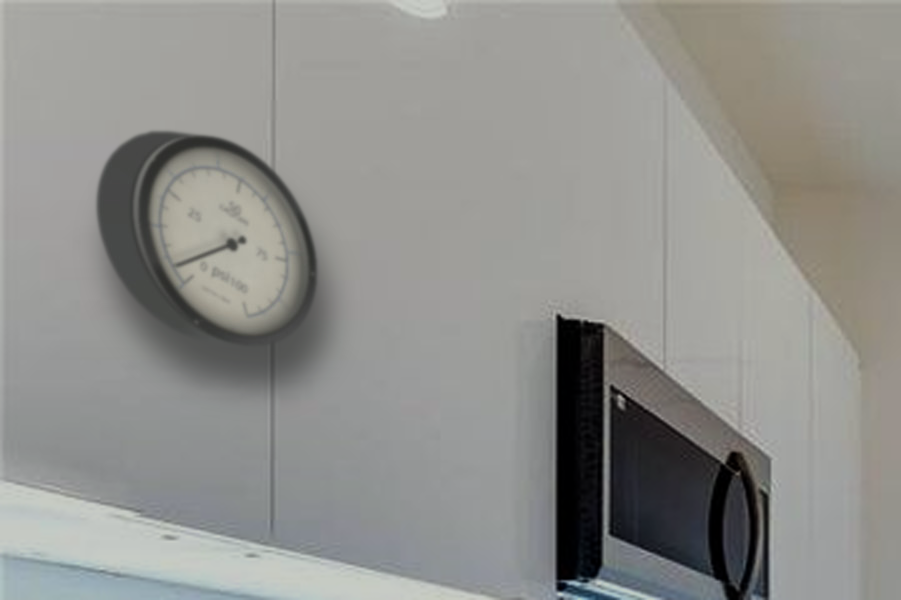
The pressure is 5 psi
